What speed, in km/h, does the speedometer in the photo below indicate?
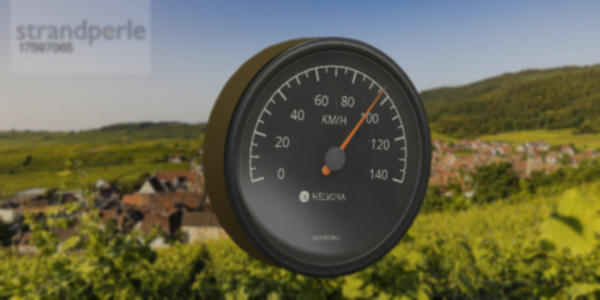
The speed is 95 km/h
